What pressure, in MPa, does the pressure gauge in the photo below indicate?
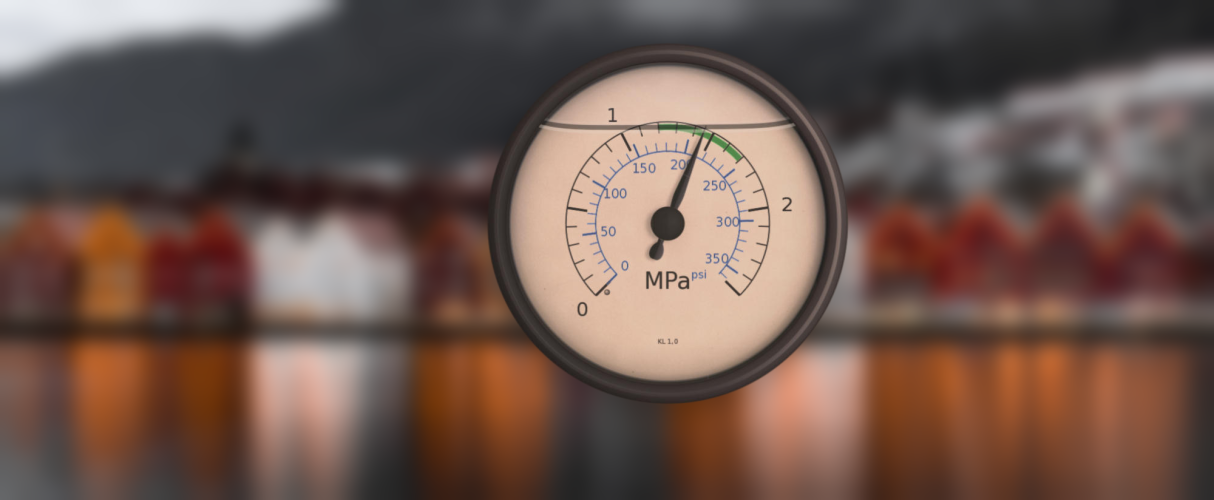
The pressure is 1.45 MPa
